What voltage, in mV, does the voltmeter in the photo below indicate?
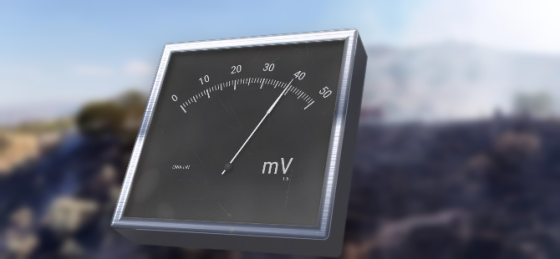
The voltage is 40 mV
